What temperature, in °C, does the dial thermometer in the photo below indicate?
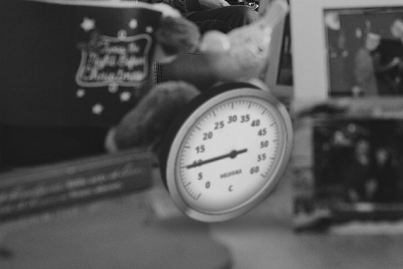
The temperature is 10 °C
